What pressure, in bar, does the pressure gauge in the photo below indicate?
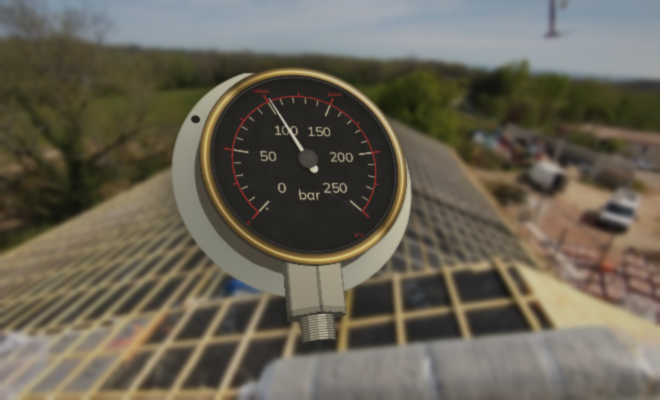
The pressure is 100 bar
